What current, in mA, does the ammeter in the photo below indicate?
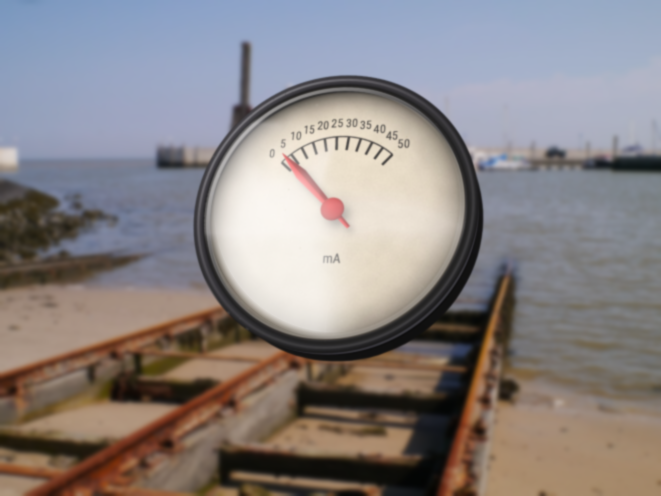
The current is 2.5 mA
